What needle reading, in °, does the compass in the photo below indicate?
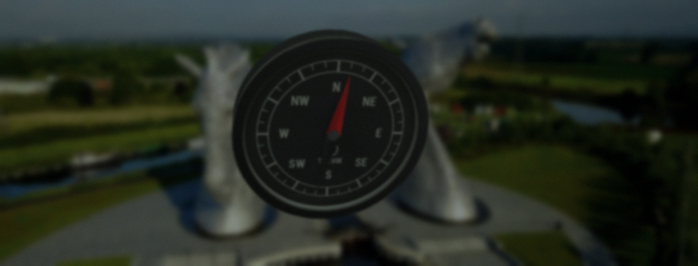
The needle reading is 10 °
